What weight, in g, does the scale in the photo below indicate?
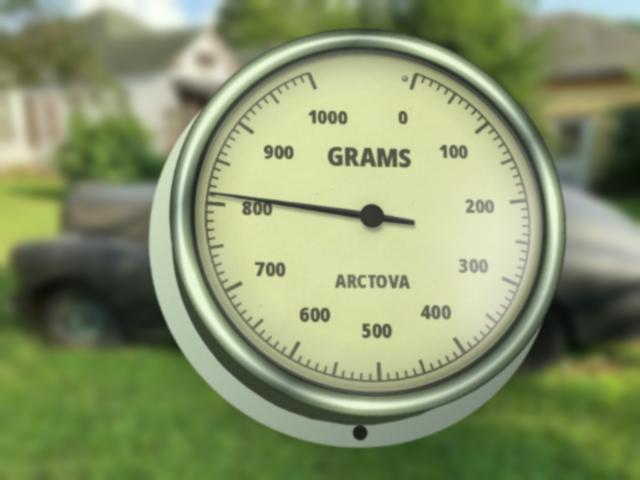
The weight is 810 g
